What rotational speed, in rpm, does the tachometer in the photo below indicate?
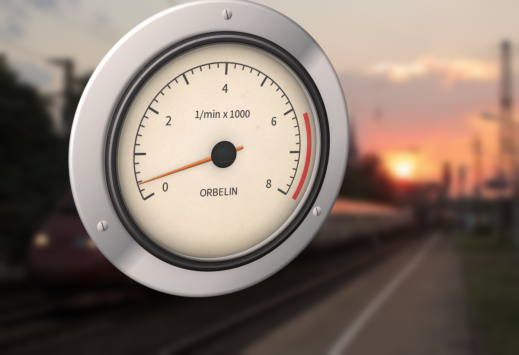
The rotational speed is 400 rpm
